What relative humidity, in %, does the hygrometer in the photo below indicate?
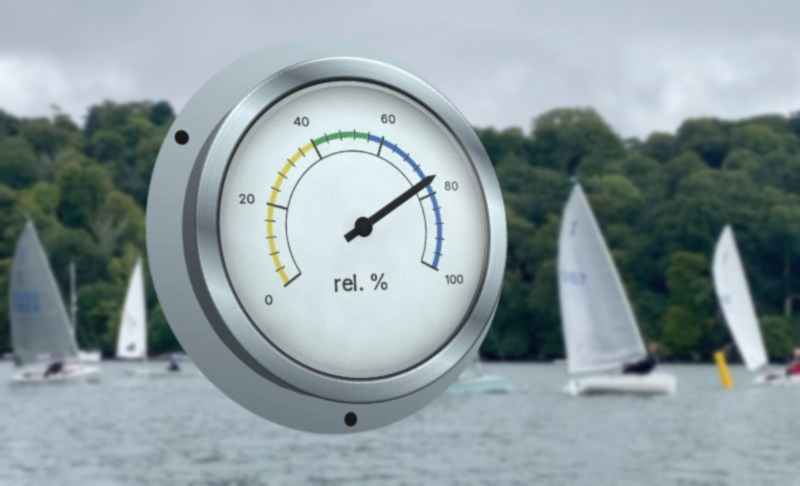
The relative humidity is 76 %
